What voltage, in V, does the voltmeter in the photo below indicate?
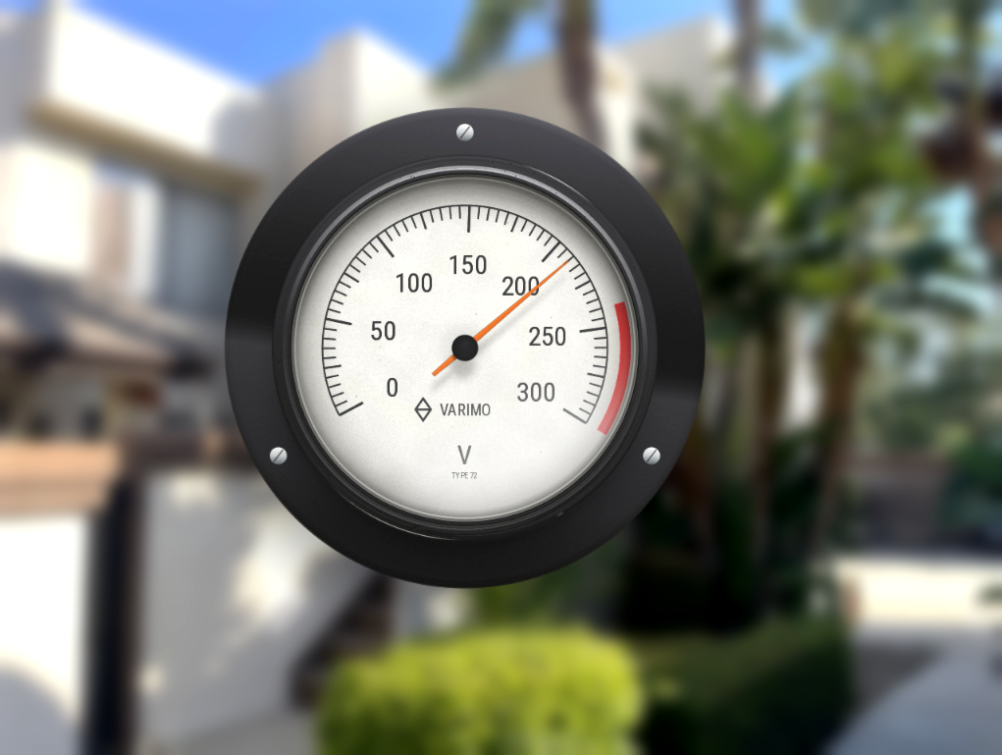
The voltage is 210 V
